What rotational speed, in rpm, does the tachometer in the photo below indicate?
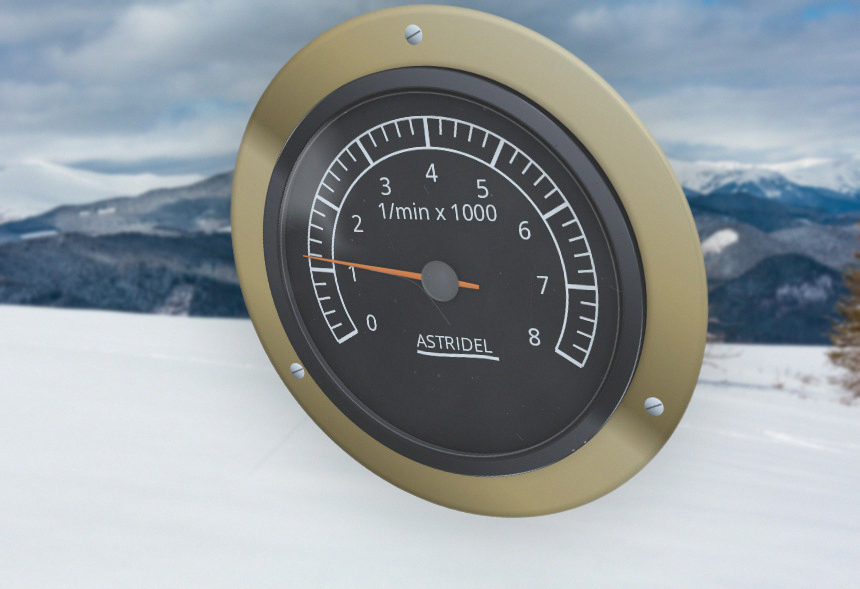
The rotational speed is 1200 rpm
